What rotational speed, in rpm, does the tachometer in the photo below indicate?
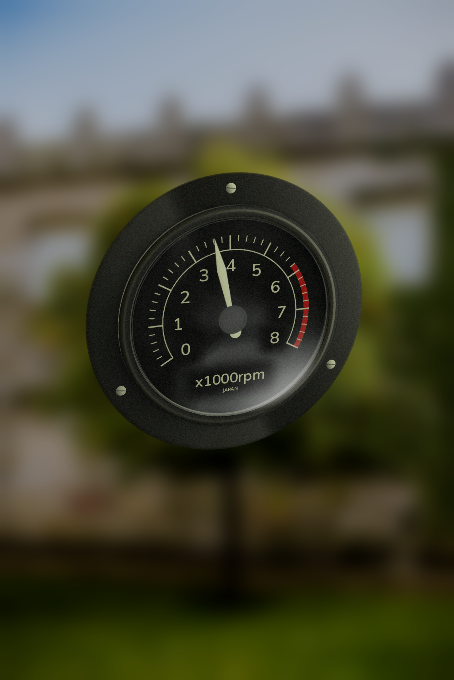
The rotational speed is 3600 rpm
